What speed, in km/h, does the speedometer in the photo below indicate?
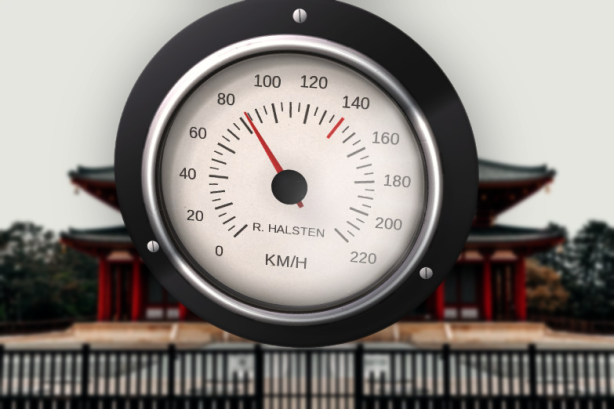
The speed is 85 km/h
